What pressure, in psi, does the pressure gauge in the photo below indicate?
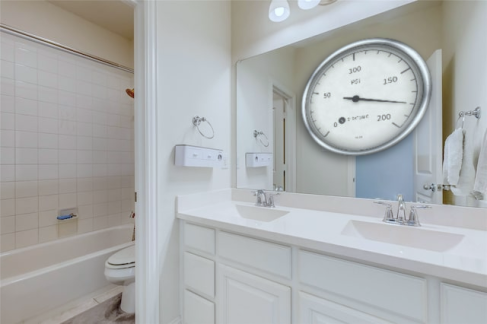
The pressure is 180 psi
